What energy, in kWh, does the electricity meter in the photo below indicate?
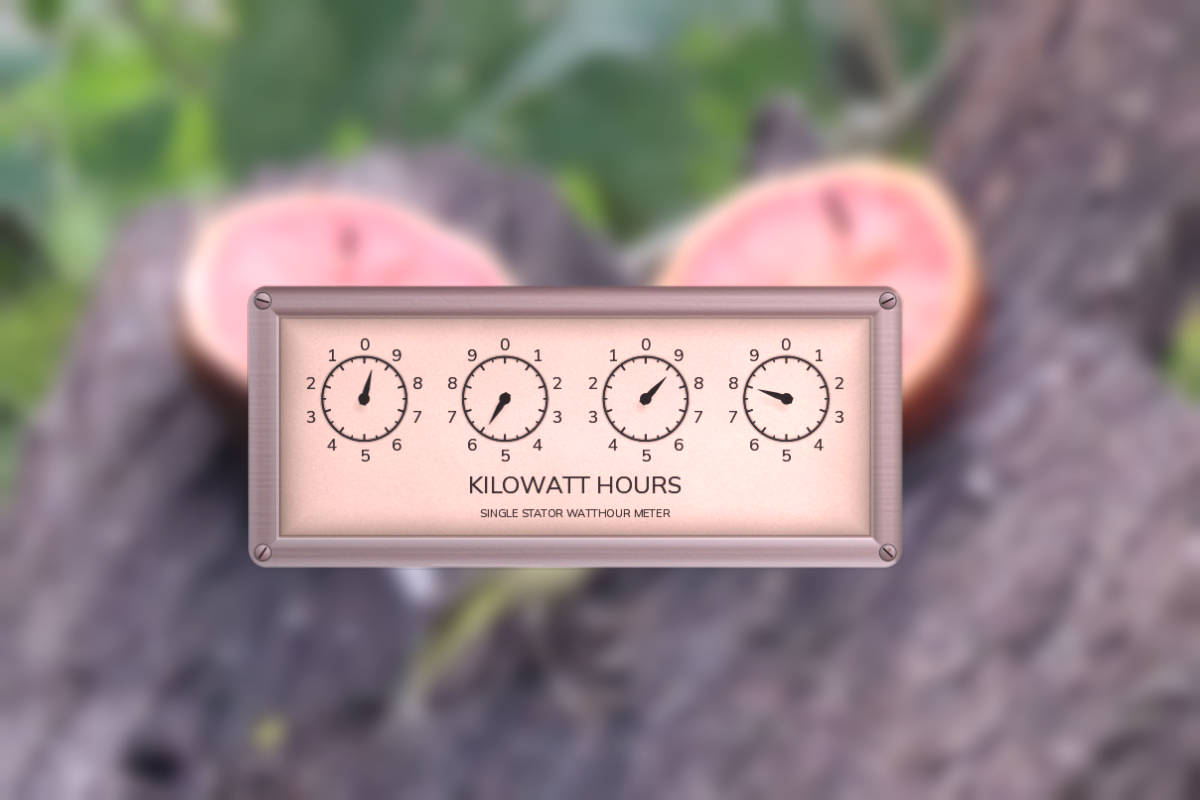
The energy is 9588 kWh
